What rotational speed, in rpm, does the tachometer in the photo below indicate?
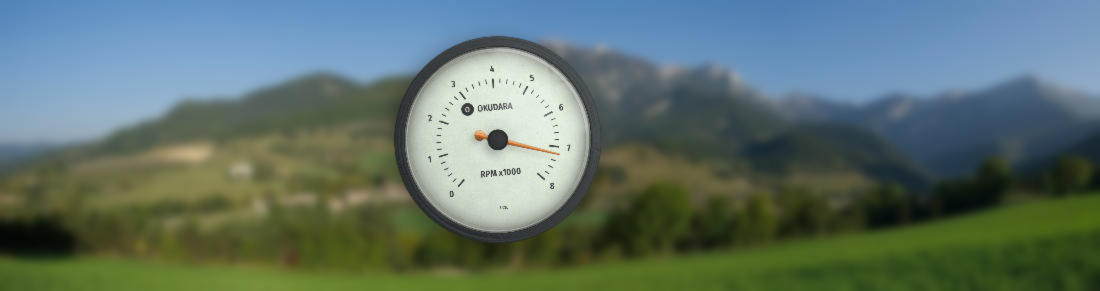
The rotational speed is 7200 rpm
